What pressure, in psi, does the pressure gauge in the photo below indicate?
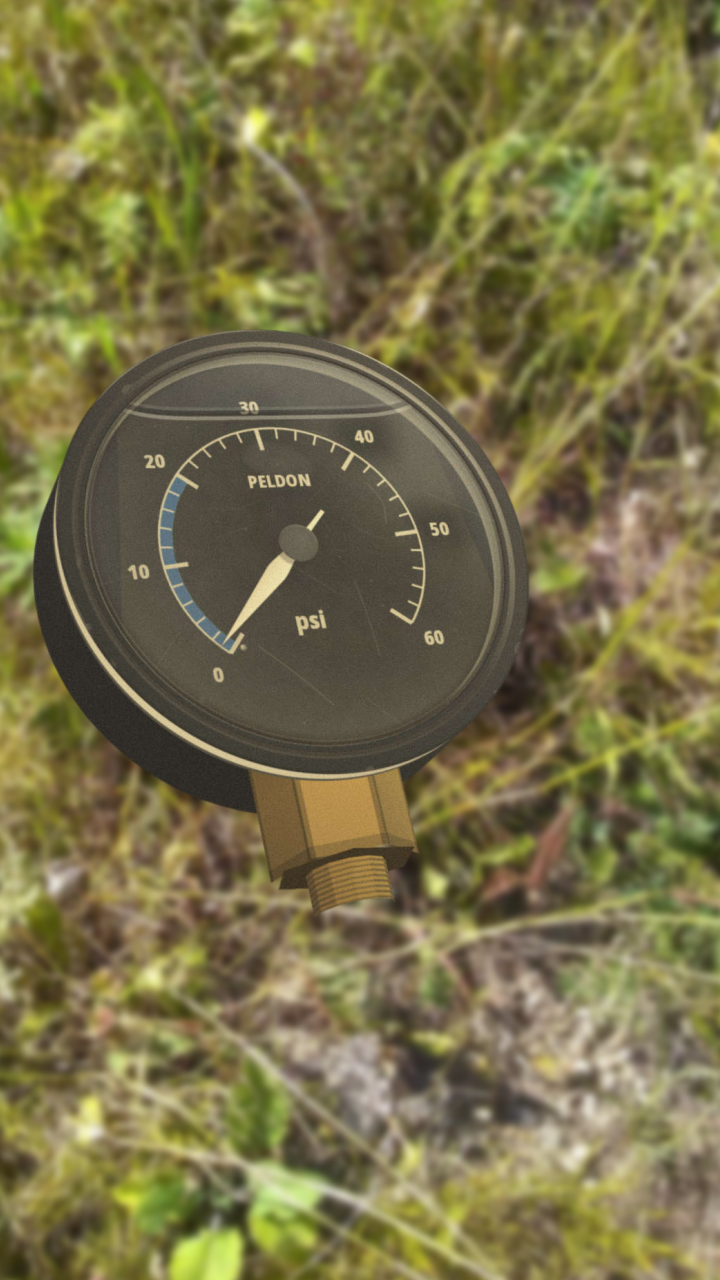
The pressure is 1 psi
